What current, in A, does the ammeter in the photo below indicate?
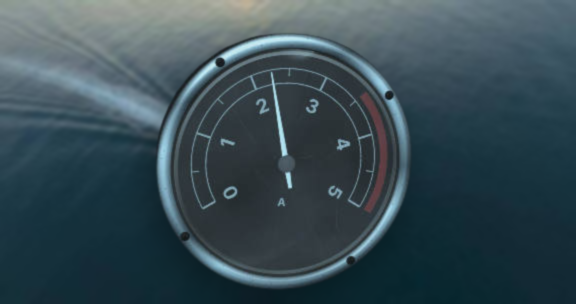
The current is 2.25 A
